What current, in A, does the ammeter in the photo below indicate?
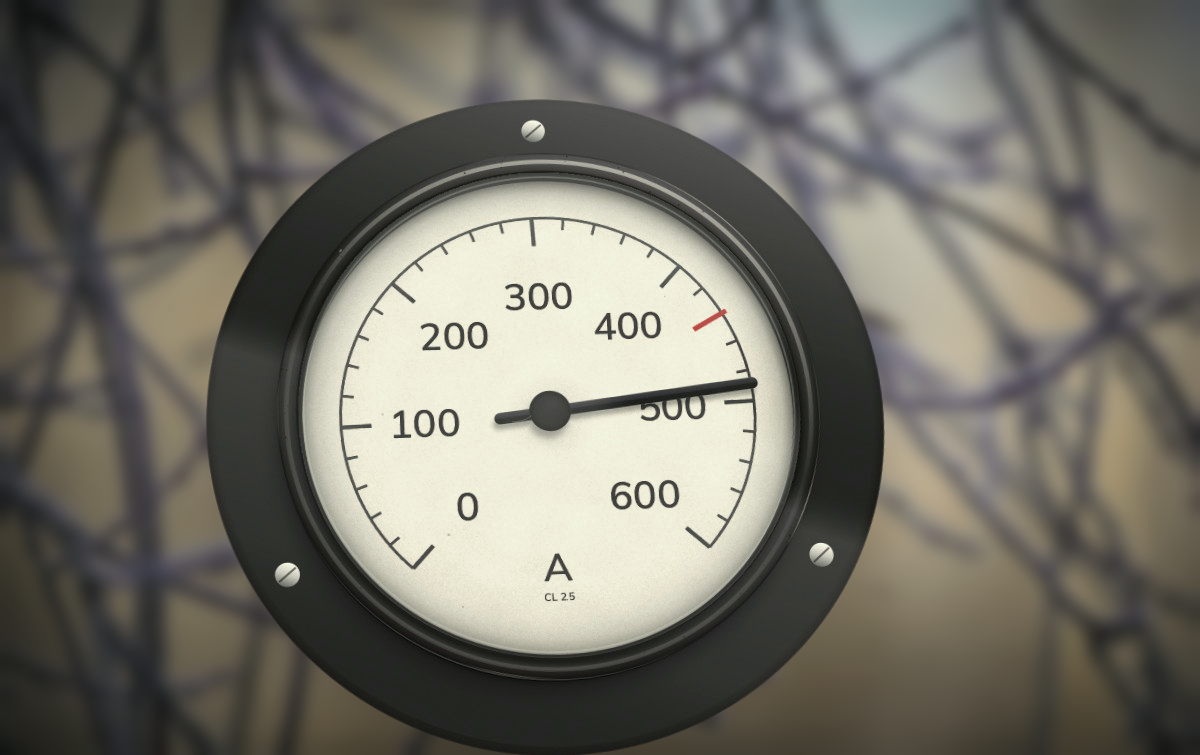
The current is 490 A
